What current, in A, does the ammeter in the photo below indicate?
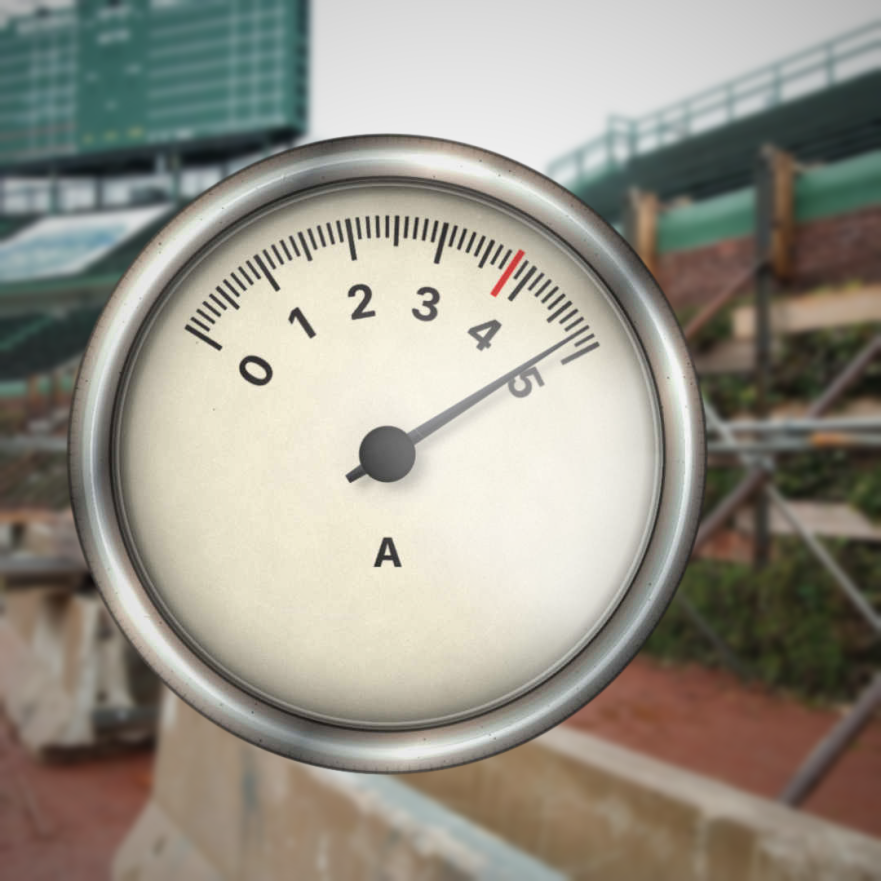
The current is 4.8 A
